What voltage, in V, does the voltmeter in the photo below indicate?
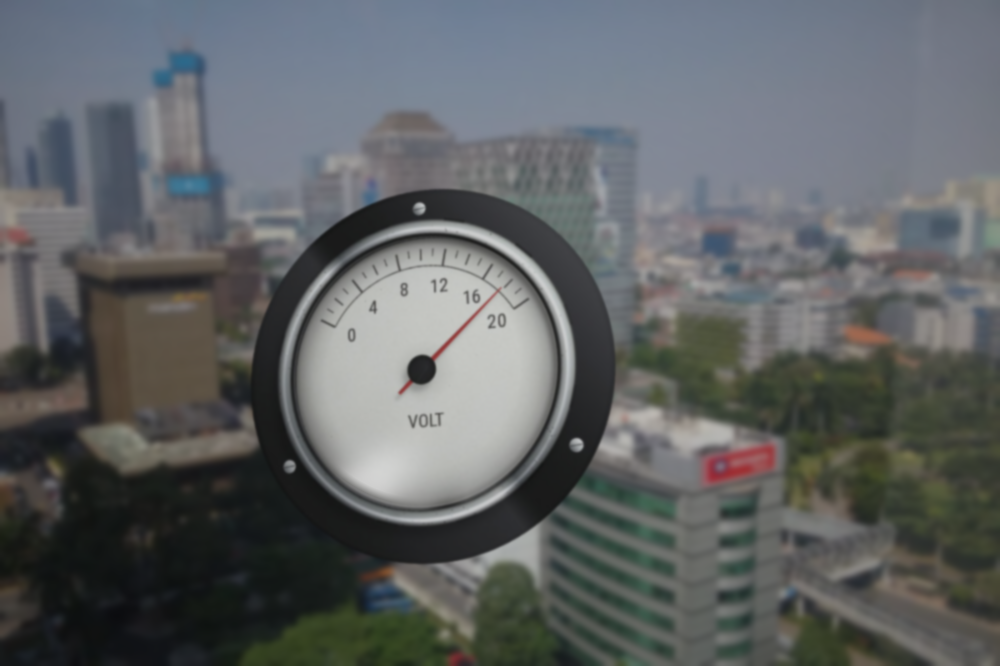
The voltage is 18 V
